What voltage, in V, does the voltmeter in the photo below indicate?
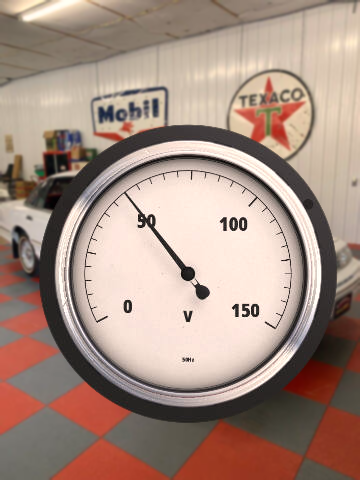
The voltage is 50 V
